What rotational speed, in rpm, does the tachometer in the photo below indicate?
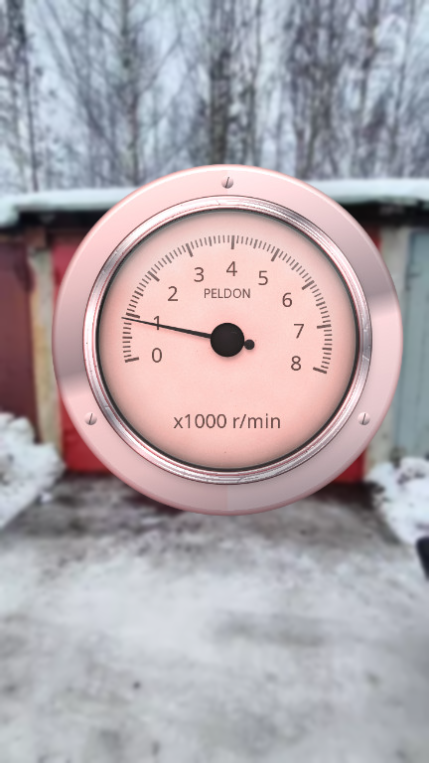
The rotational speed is 900 rpm
